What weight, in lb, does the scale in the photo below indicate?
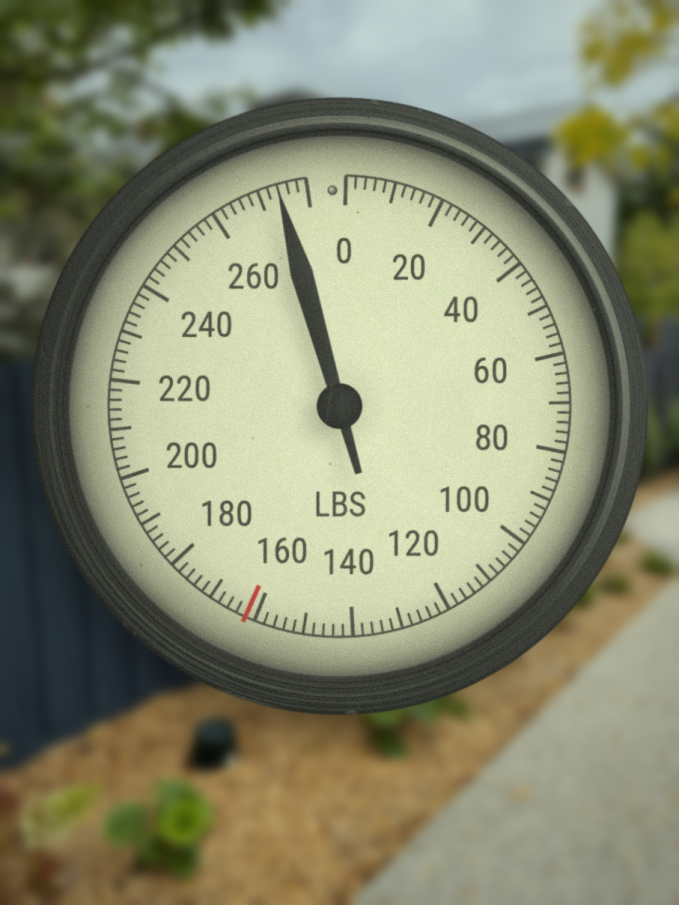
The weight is 274 lb
